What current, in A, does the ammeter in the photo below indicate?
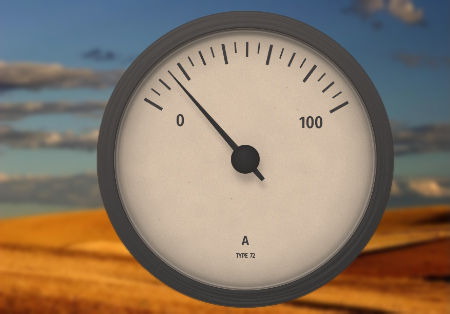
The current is 15 A
